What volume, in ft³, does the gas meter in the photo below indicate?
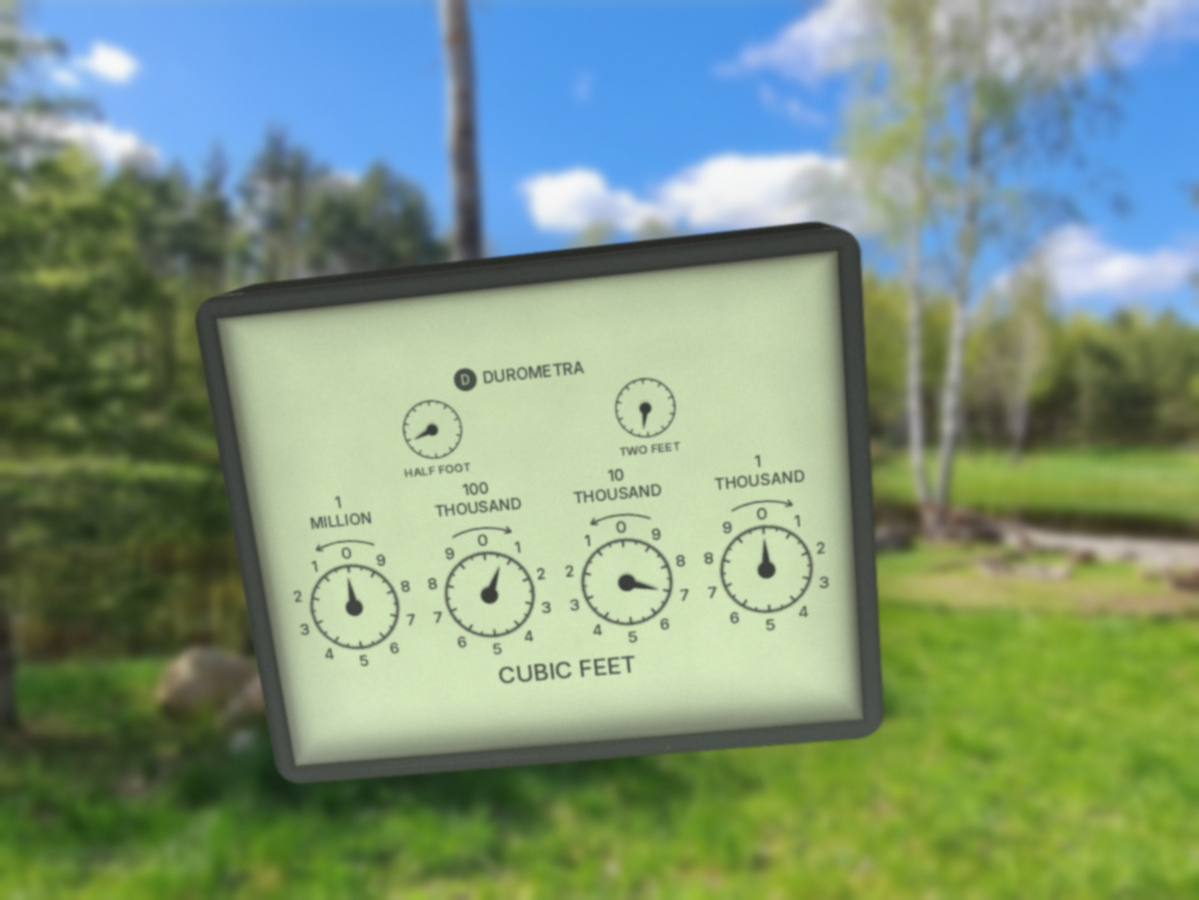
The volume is 7000 ft³
